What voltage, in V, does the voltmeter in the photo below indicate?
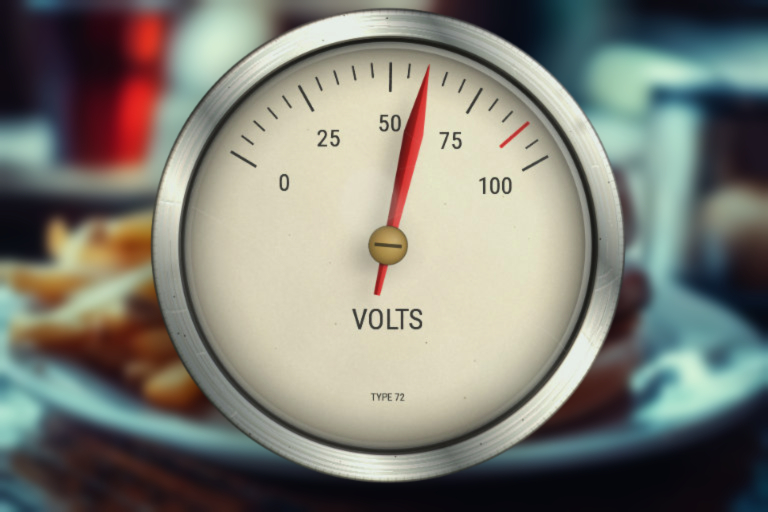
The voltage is 60 V
